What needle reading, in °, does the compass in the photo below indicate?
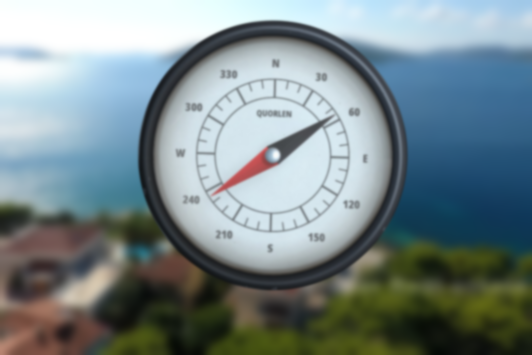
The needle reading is 235 °
